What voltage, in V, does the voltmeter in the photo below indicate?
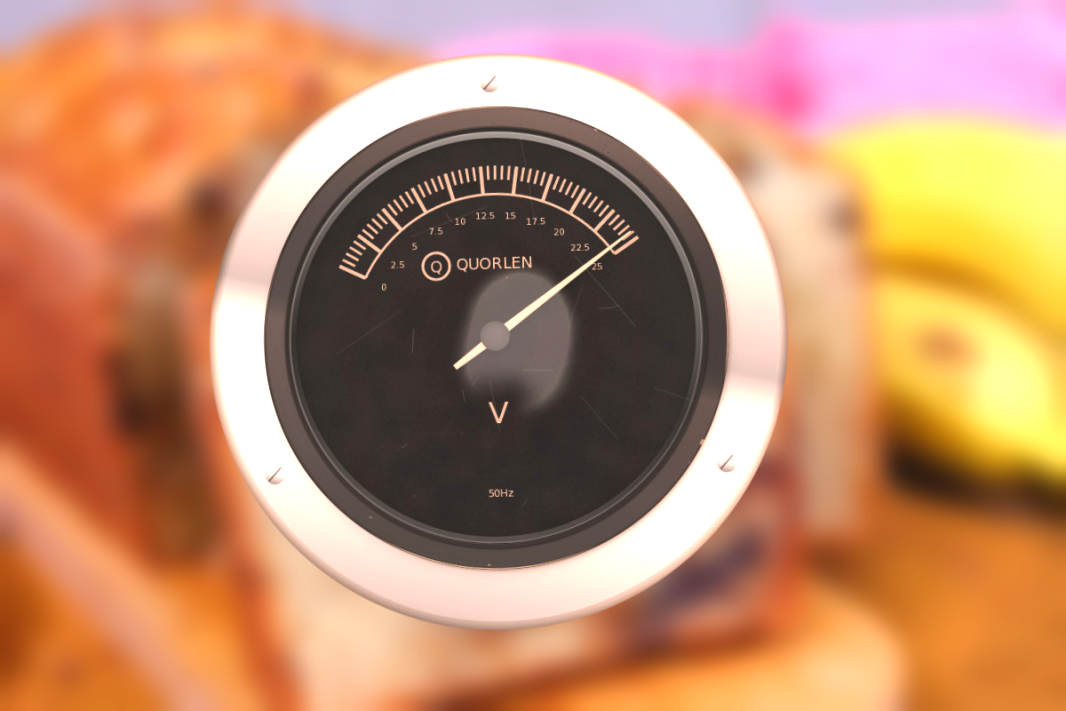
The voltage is 24.5 V
